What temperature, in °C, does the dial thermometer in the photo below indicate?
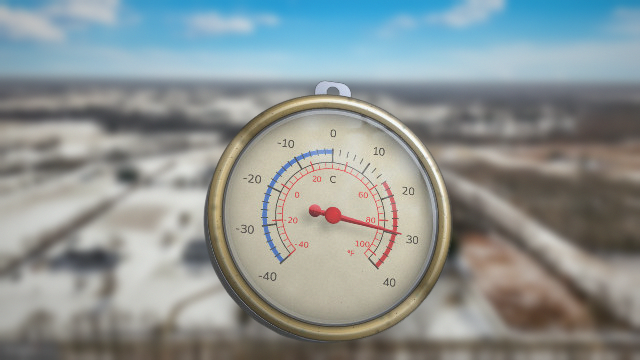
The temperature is 30 °C
